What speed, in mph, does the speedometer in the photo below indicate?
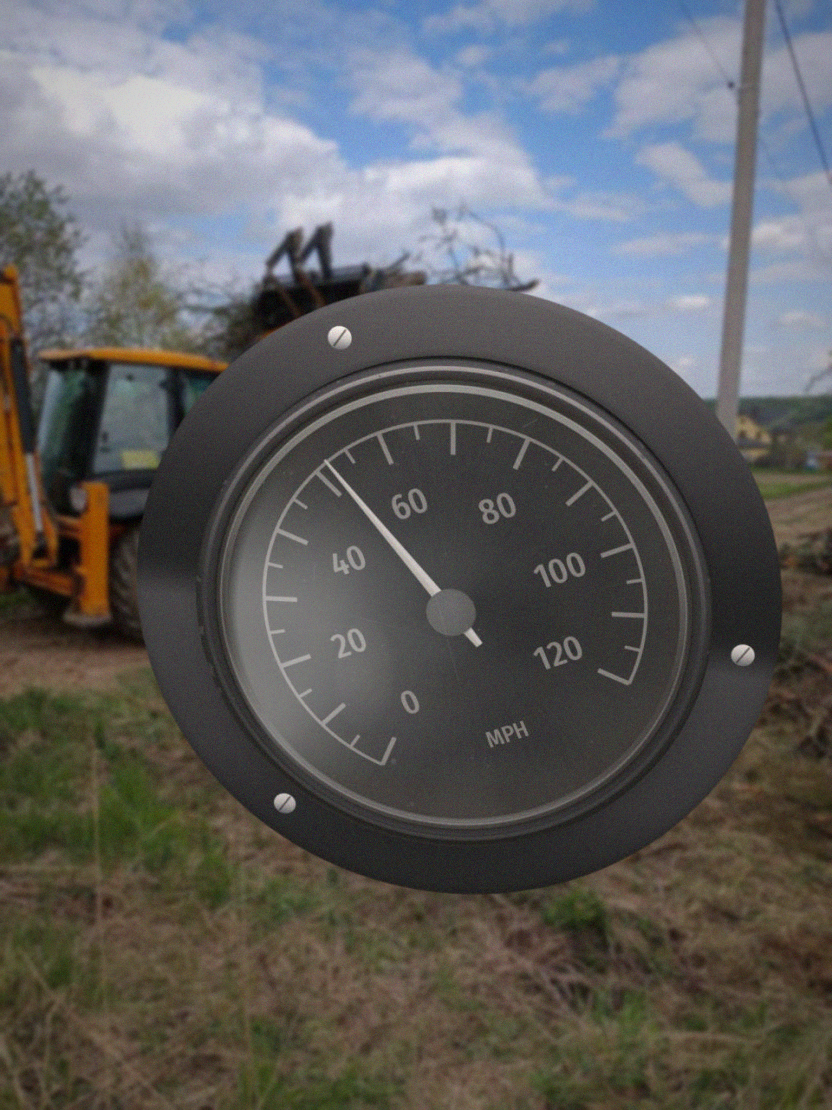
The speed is 52.5 mph
